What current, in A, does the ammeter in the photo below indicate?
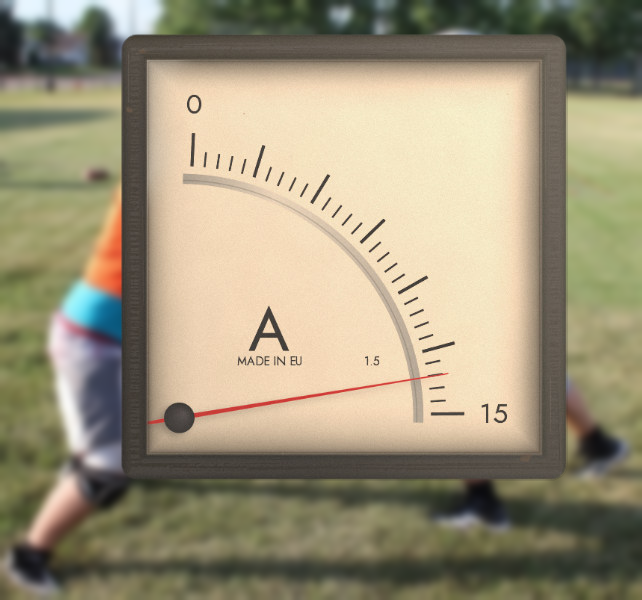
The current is 13.5 A
